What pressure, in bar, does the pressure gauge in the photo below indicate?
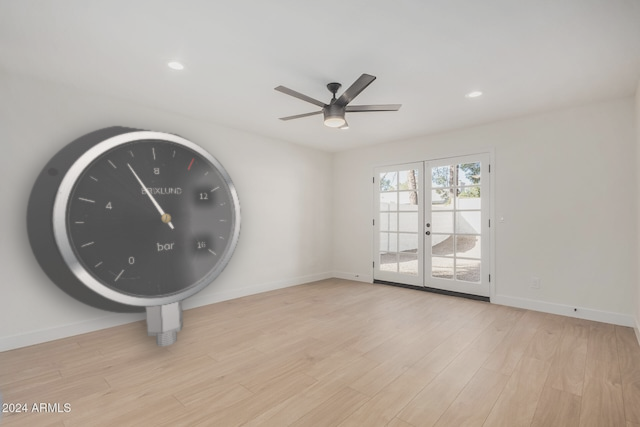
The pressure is 6.5 bar
